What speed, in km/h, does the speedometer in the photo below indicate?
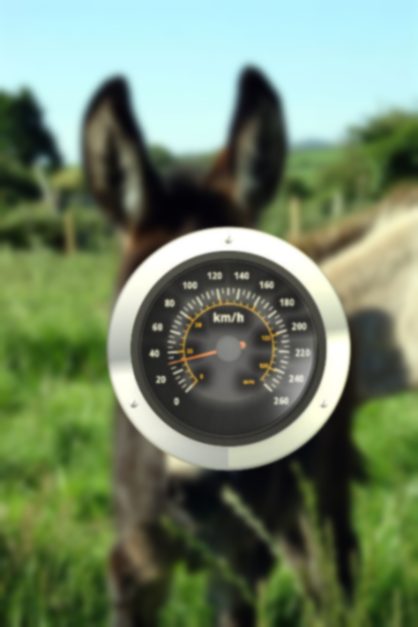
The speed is 30 km/h
